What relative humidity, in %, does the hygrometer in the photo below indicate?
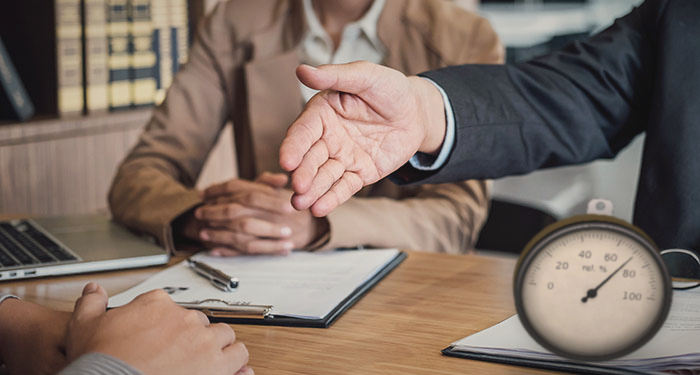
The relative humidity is 70 %
